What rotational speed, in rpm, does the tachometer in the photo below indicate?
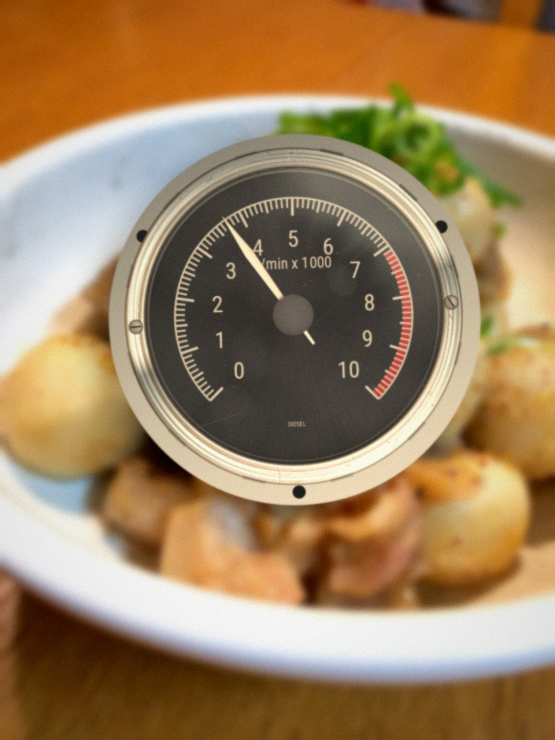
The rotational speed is 3700 rpm
